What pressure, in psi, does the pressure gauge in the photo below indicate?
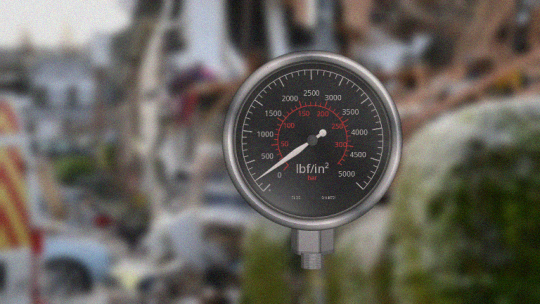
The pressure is 200 psi
